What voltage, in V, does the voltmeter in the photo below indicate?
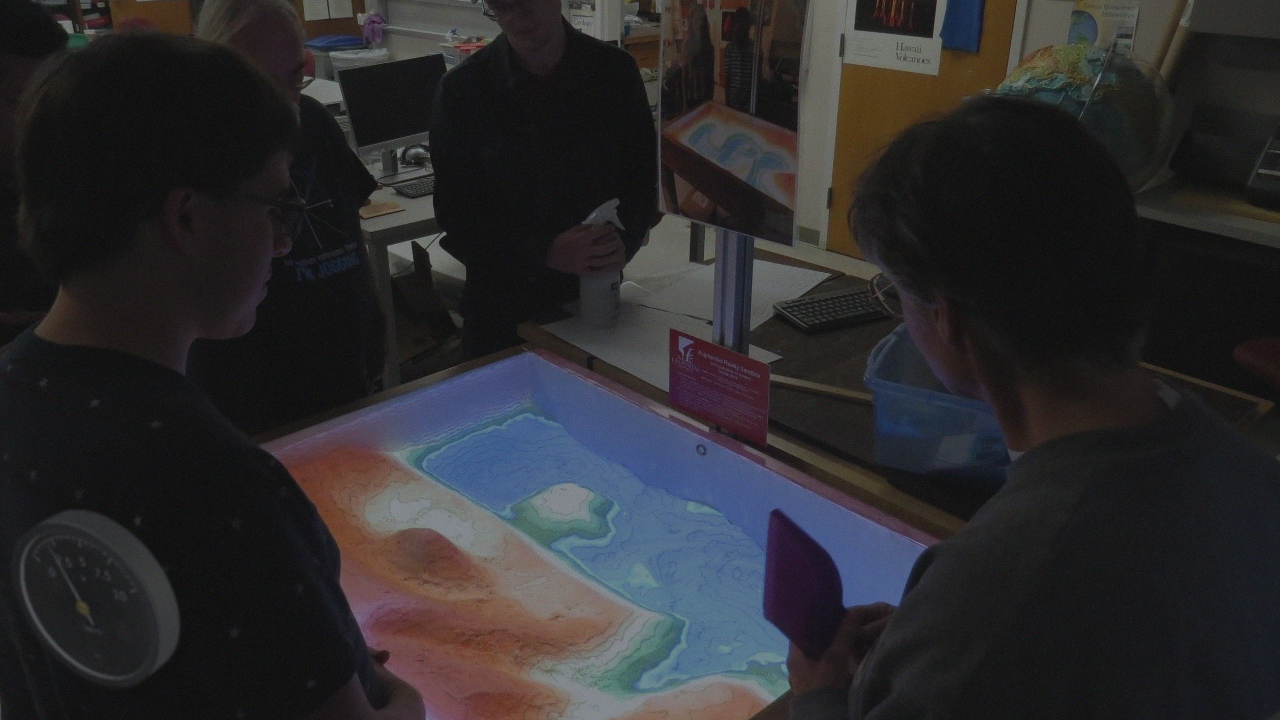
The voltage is 2.5 V
